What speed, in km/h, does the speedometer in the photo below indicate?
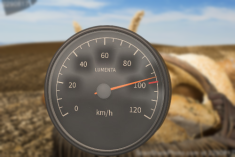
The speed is 97.5 km/h
